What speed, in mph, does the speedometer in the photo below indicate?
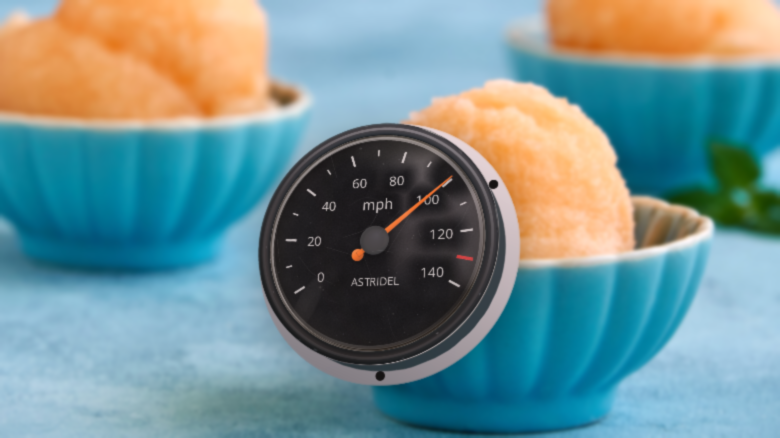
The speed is 100 mph
